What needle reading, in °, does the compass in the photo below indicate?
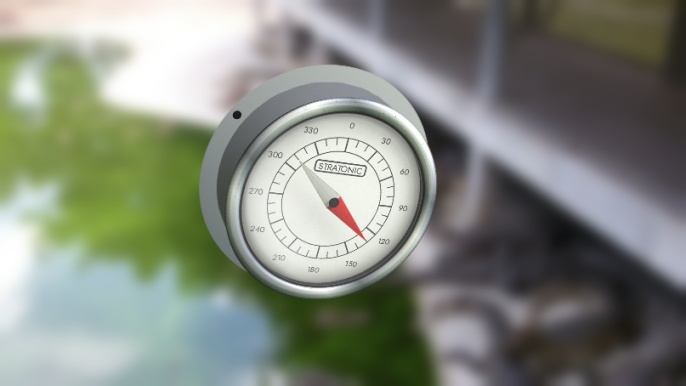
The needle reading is 130 °
